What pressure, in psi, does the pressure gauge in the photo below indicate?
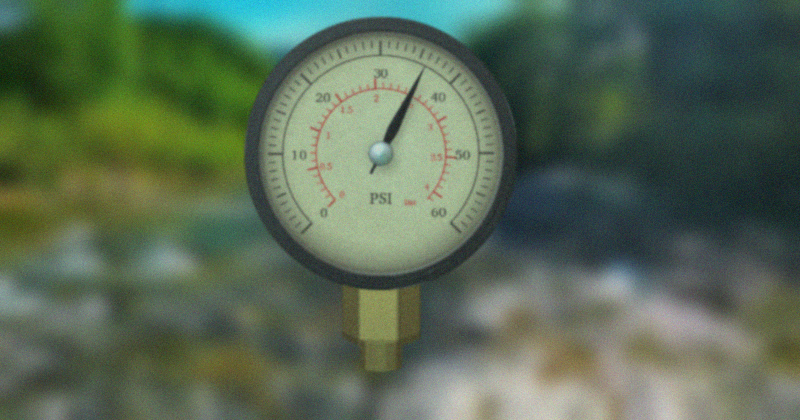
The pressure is 36 psi
